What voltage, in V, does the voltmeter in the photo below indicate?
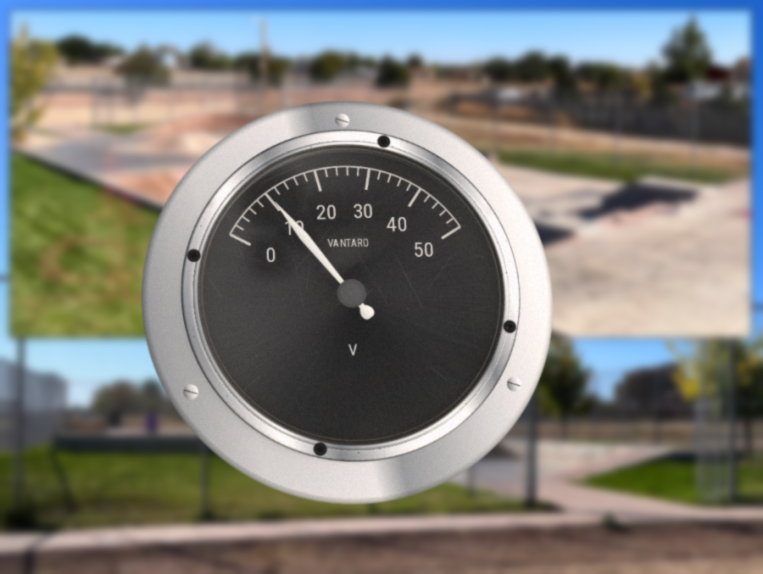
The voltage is 10 V
